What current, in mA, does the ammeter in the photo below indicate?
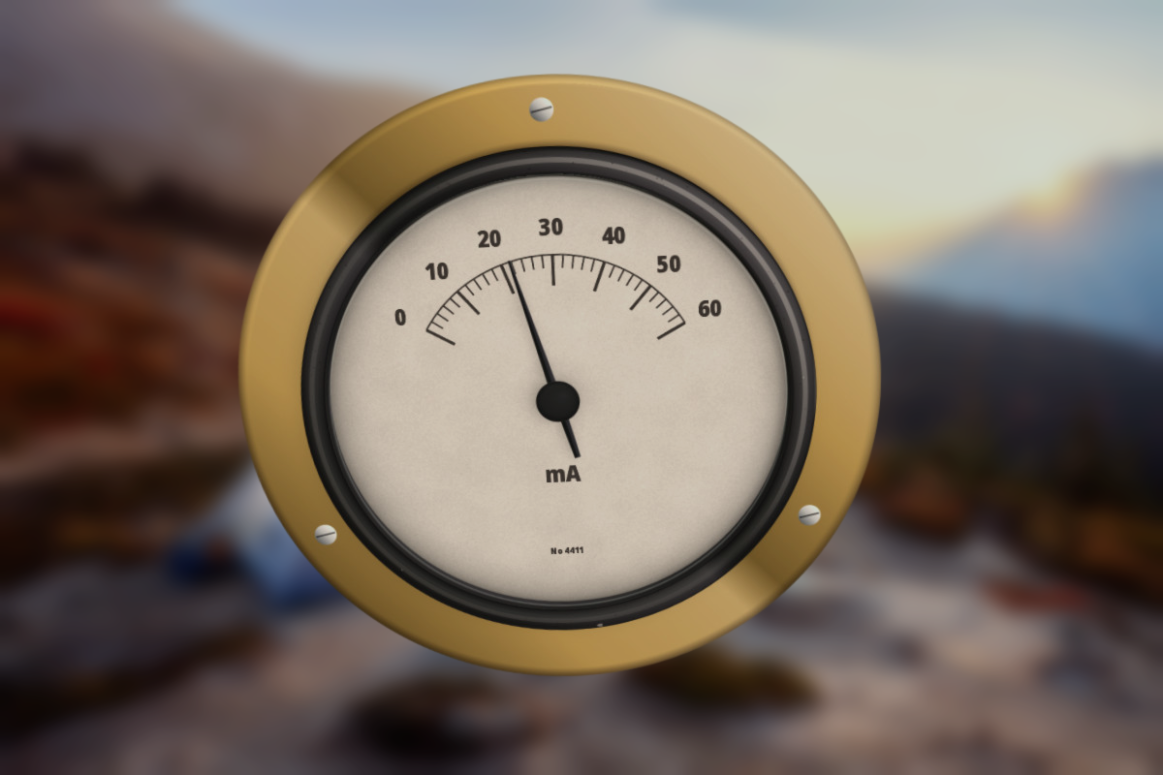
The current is 22 mA
